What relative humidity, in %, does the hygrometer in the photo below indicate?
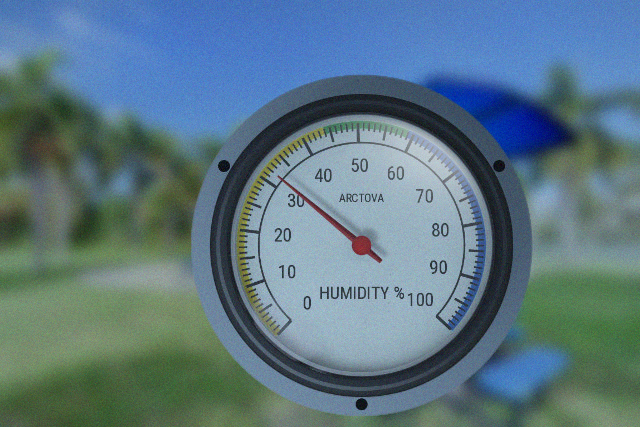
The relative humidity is 32 %
